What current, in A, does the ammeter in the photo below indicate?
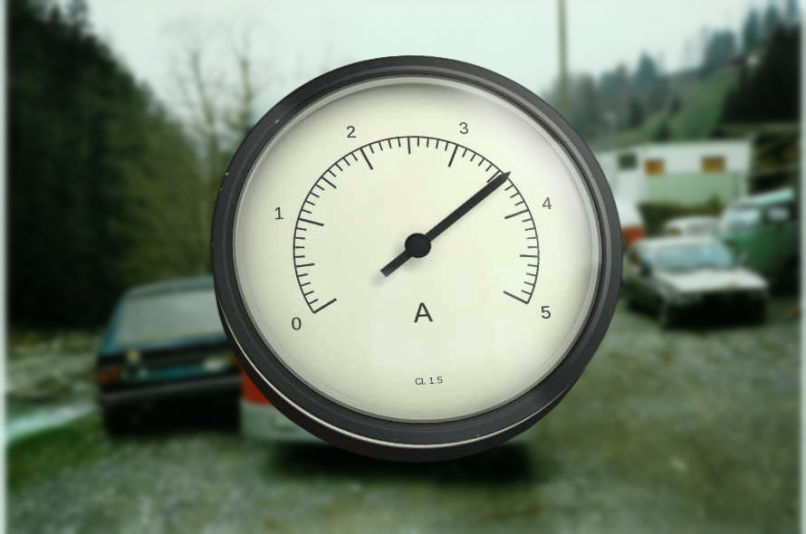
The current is 3.6 A
